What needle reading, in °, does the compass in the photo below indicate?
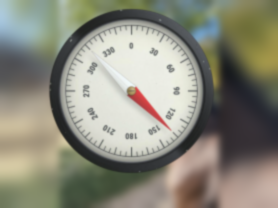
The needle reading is 135 °
